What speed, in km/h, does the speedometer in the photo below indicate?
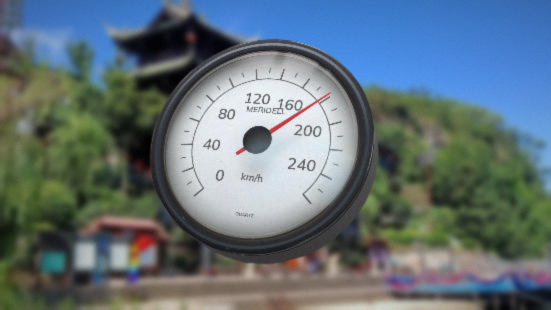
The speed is 180 km/h
